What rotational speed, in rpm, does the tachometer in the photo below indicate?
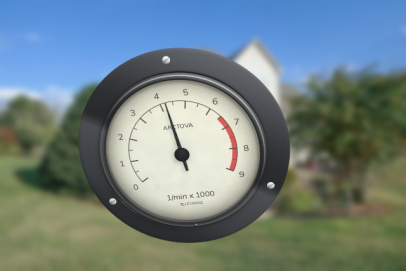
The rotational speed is 4250 rpm
